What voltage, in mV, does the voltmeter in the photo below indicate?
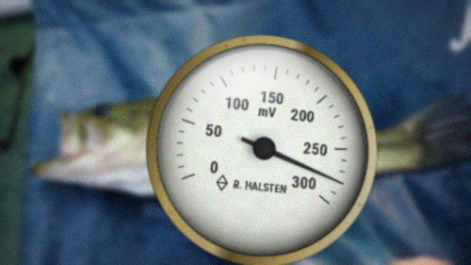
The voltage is 280 mV
